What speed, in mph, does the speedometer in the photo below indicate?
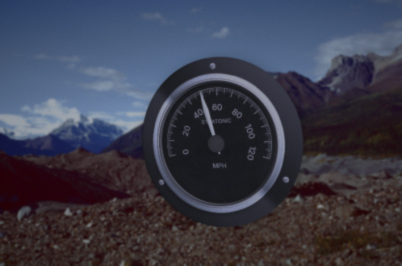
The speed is 50 mph
